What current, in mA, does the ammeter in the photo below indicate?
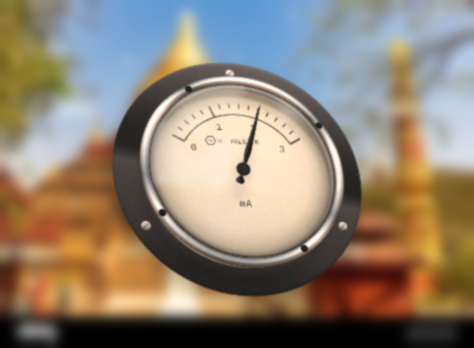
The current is 2 mA
